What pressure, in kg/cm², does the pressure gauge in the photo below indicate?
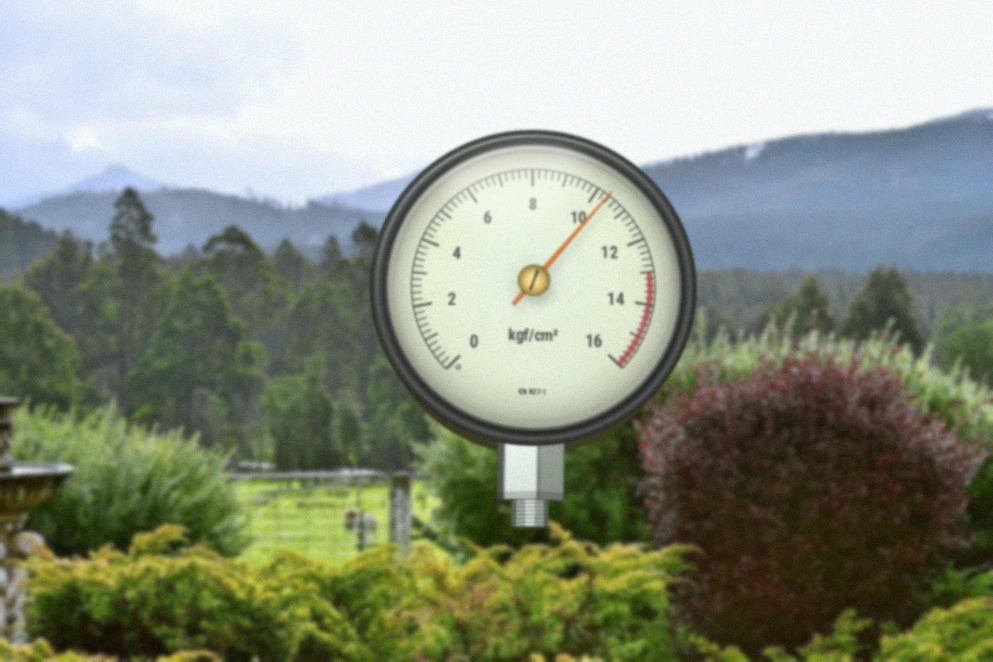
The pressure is 10.4 kg/cm²
